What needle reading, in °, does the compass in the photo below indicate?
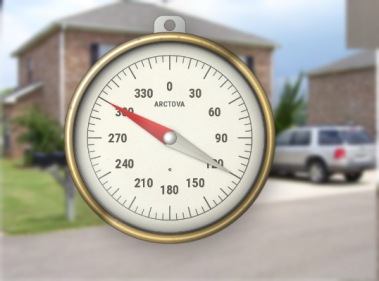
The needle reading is 300 °
